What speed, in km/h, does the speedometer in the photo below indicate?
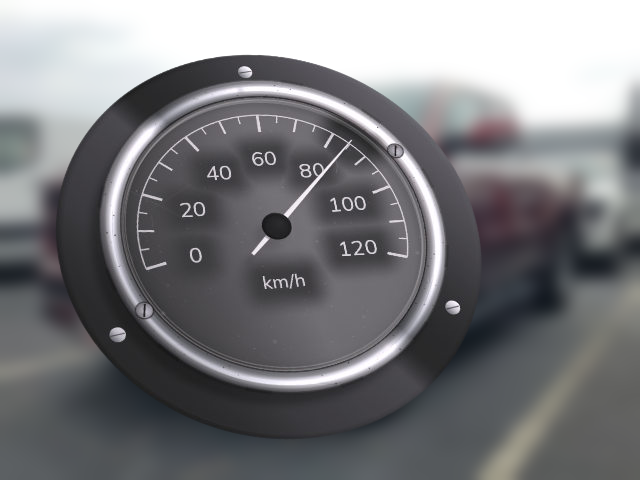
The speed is 85 km/h
